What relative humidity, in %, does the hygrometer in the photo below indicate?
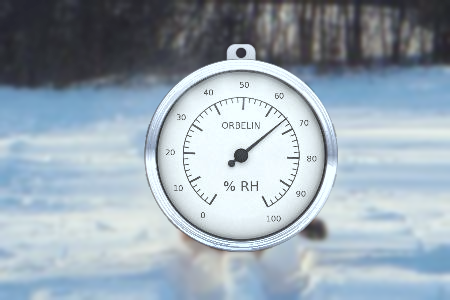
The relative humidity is 66 %
